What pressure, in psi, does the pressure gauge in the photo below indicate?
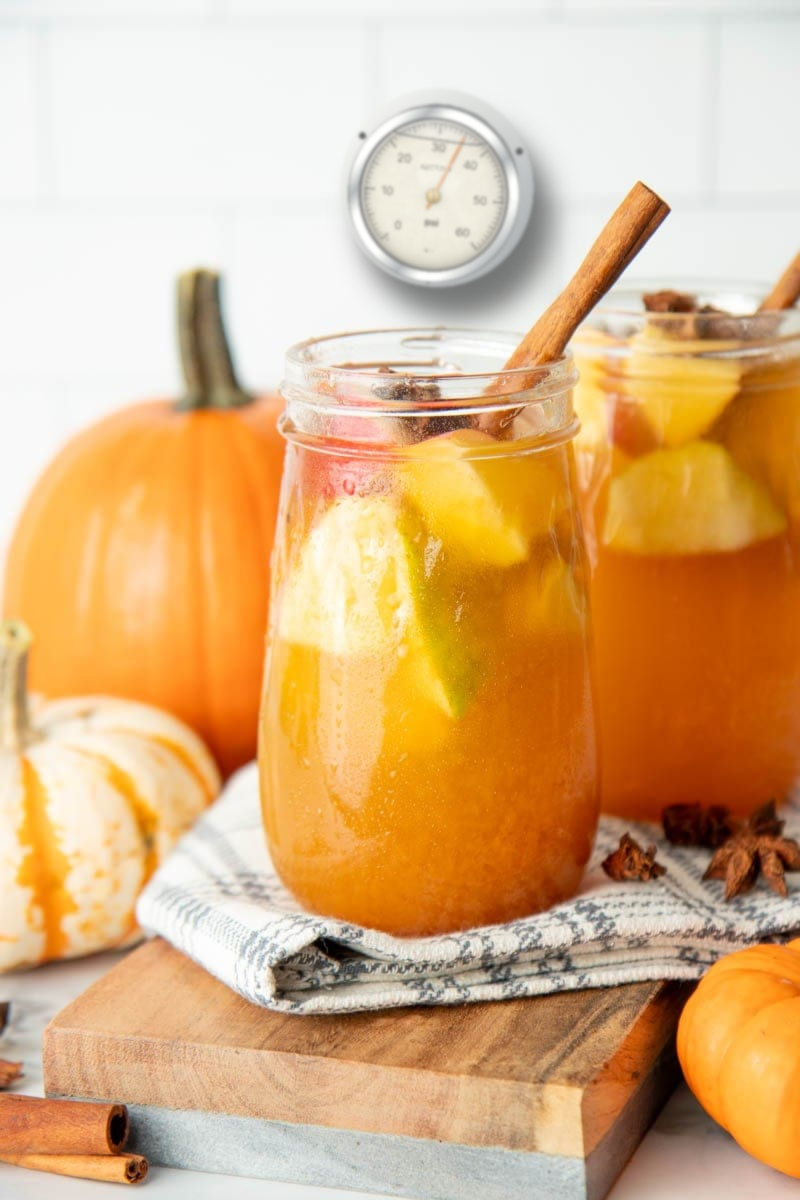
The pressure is 35 psi
